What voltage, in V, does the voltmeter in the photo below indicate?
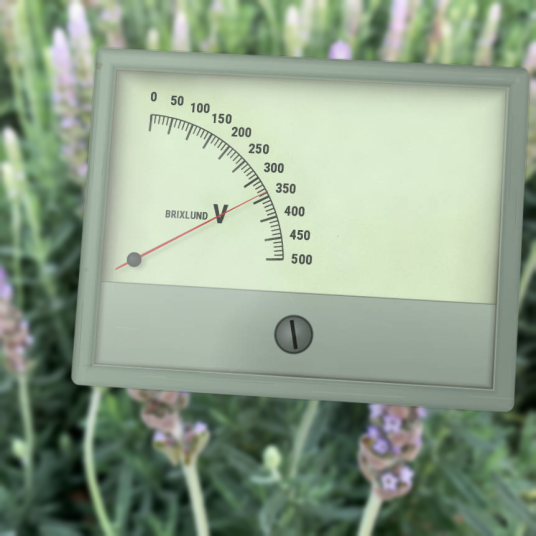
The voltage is 340 V
